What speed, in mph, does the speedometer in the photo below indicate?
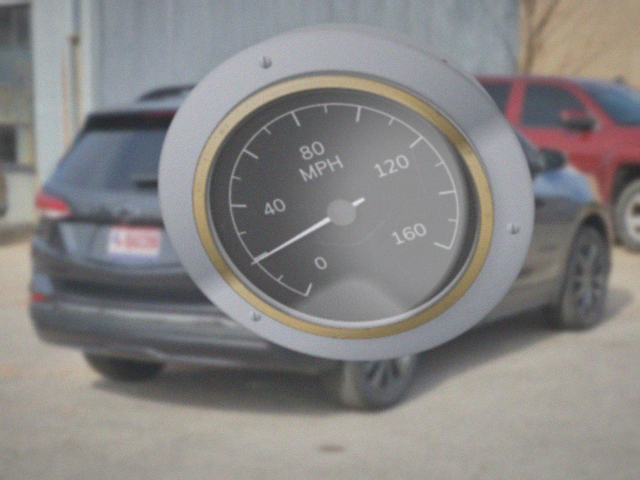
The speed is 20 mph
